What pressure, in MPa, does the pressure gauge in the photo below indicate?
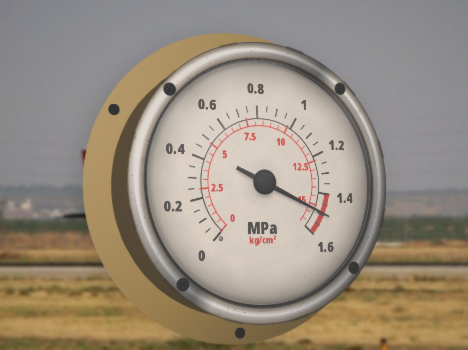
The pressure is 1.5 MPa
